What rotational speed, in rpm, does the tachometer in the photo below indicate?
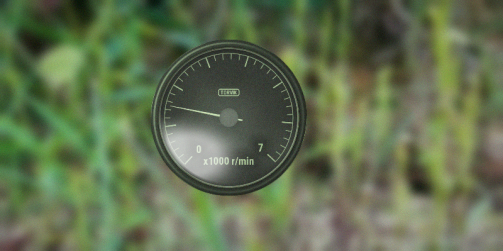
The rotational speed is 1500 rpm
